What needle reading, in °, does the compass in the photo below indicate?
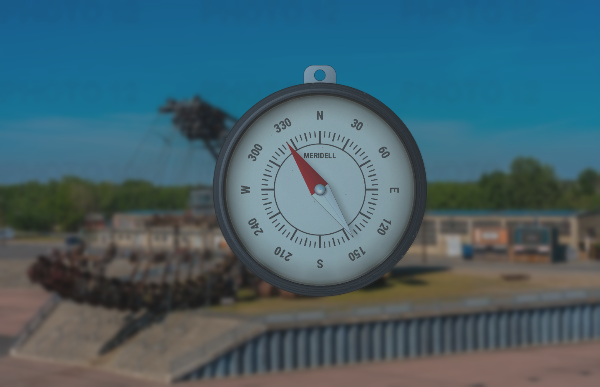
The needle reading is 325 °
